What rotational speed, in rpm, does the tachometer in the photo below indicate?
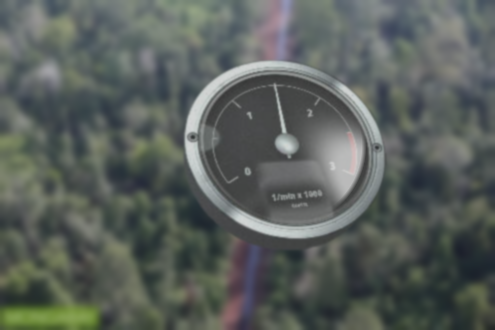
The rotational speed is 1500 rpm
